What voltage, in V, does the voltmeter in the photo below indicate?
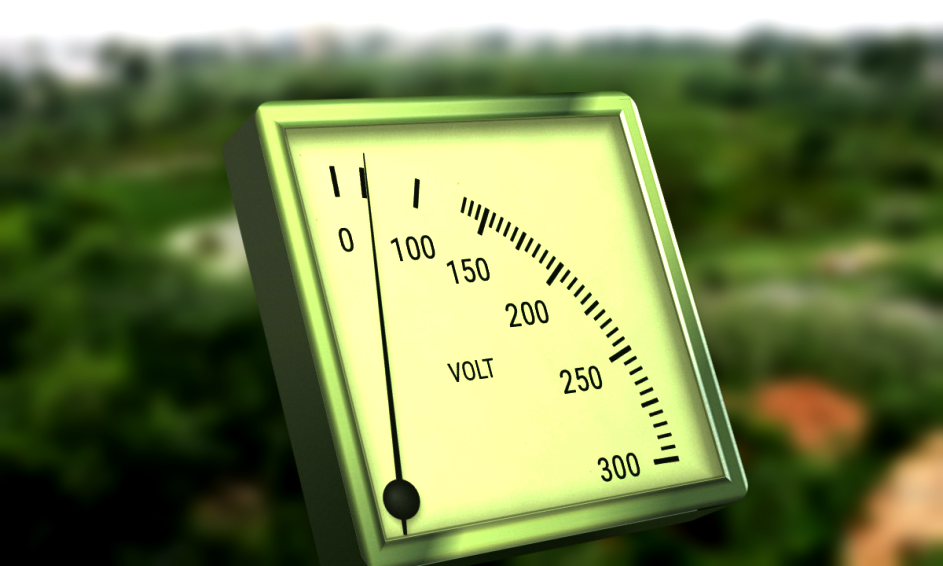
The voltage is 50 V
